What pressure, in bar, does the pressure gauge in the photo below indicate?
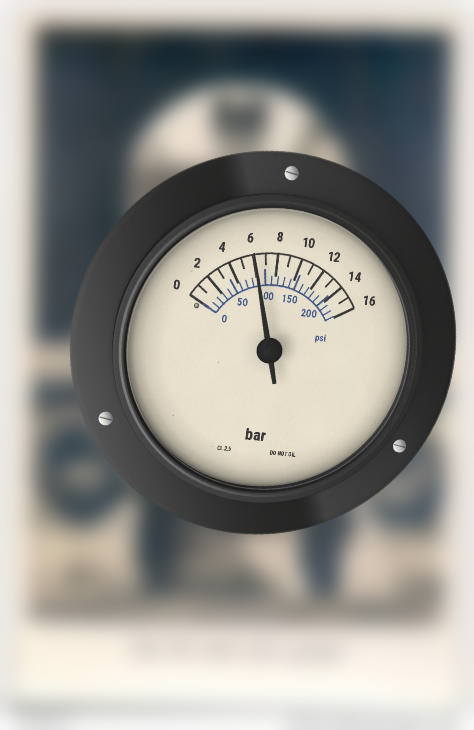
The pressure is 6 bar
